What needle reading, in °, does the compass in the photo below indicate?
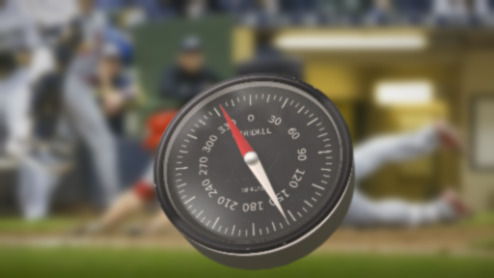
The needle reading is 335 °
